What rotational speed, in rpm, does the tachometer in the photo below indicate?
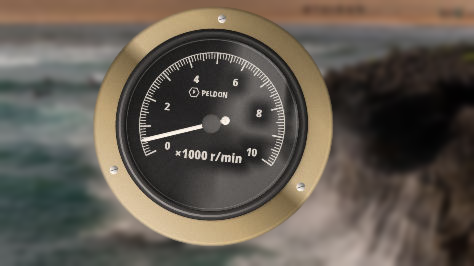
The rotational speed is 500 rpm
